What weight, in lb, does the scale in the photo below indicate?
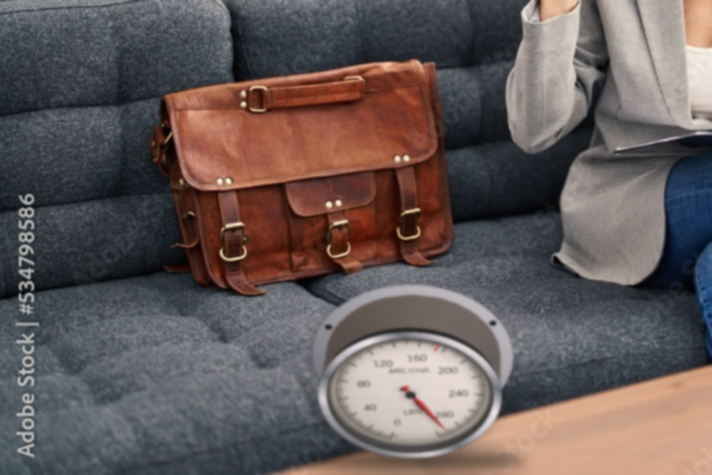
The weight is 290 lb
